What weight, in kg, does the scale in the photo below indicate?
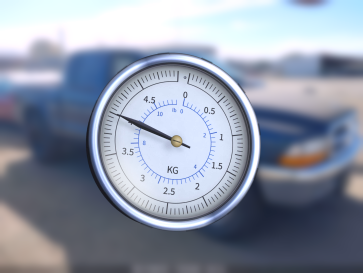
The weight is 4 kg
